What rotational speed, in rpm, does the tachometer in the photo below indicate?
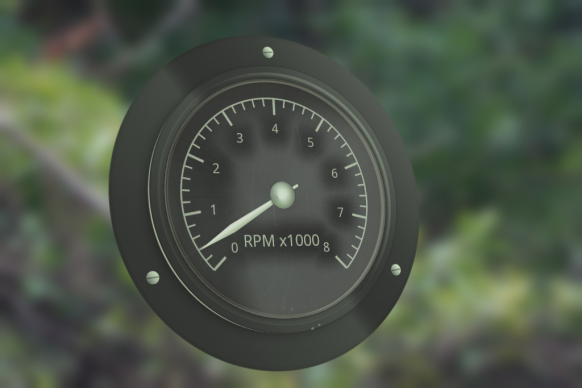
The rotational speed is 400 rpm
